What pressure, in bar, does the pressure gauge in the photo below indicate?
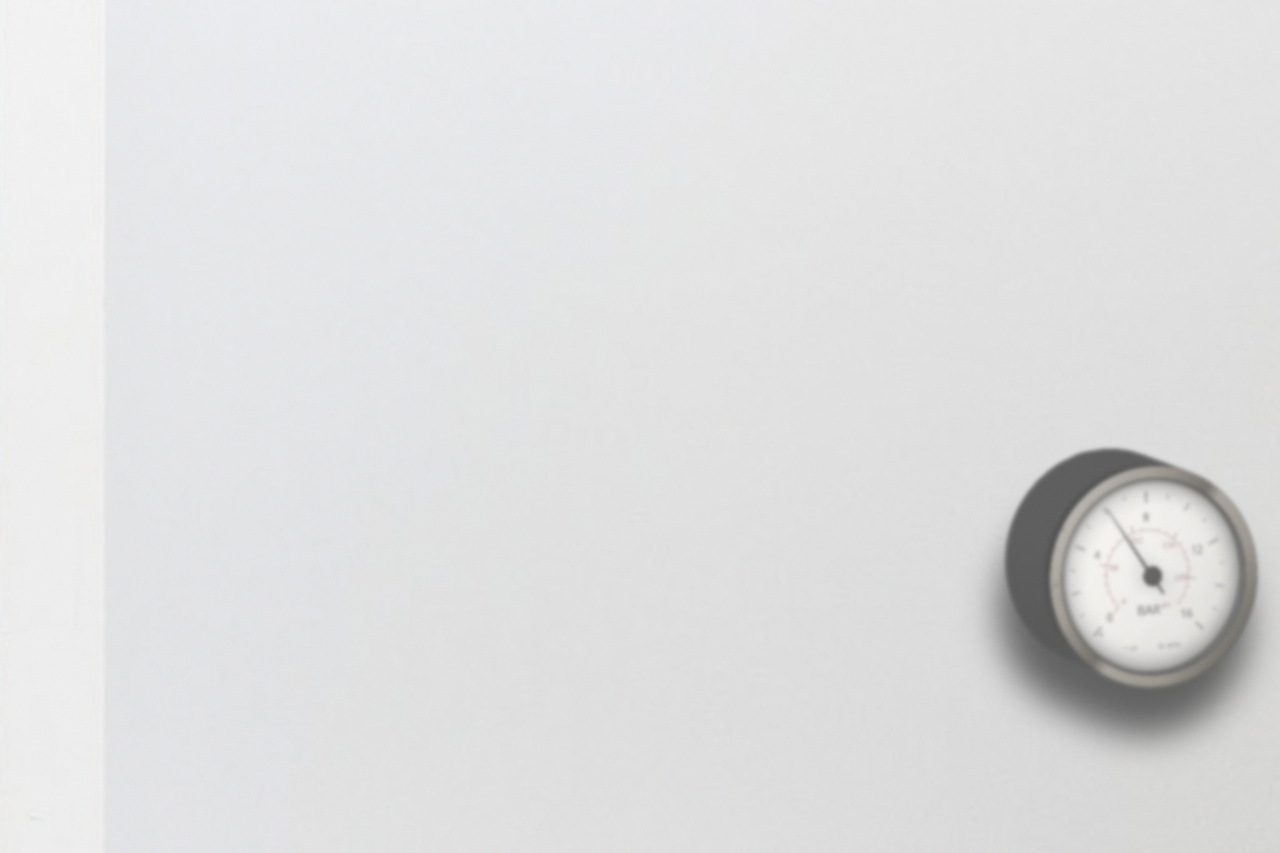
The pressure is 6 bar
